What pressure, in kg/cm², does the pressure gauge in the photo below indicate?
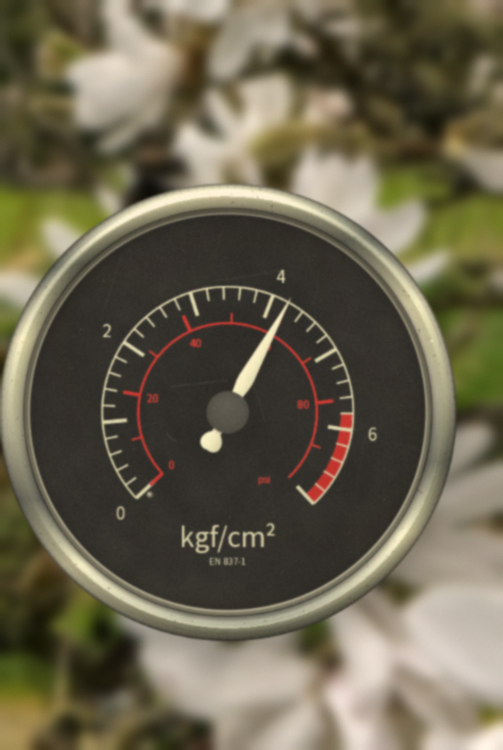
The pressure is 4.2 kg/cm²
